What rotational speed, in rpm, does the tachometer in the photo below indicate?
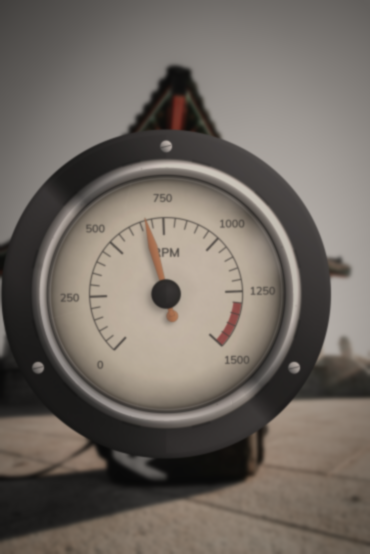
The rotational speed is 675 rpm
